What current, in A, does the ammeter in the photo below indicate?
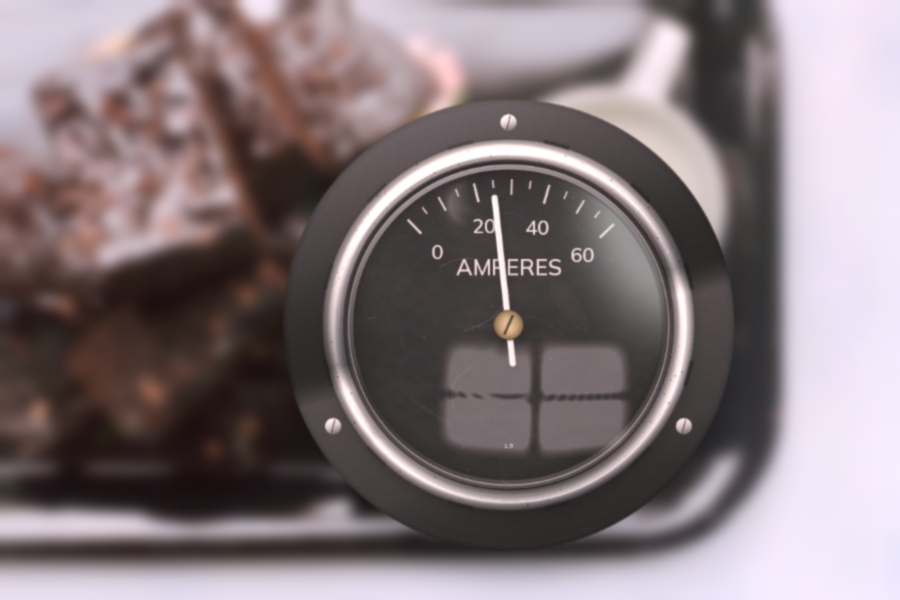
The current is 25 A
